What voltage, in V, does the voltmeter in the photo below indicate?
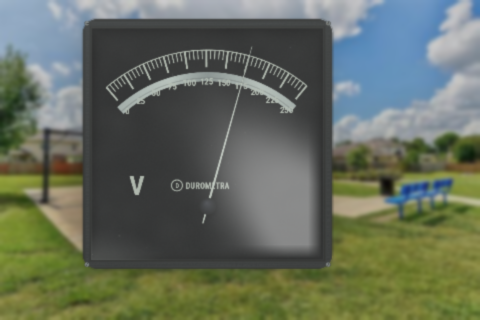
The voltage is 175 V
